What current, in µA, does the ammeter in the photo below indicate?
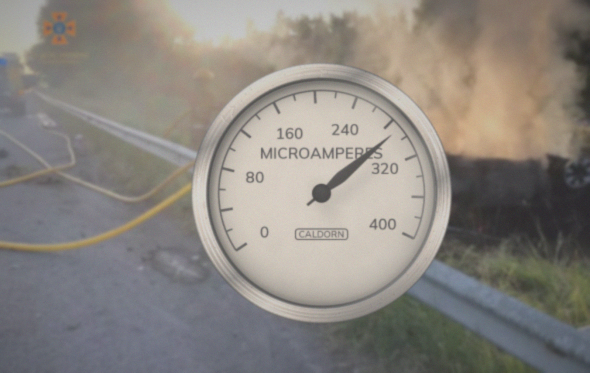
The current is 290 µA
